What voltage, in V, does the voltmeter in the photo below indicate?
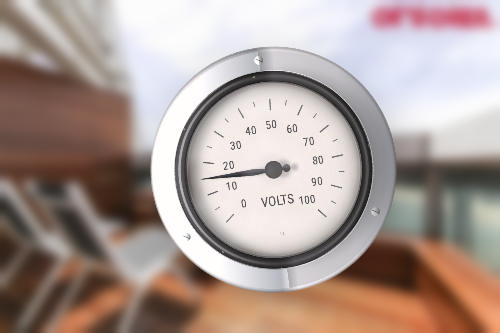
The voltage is 15 V
